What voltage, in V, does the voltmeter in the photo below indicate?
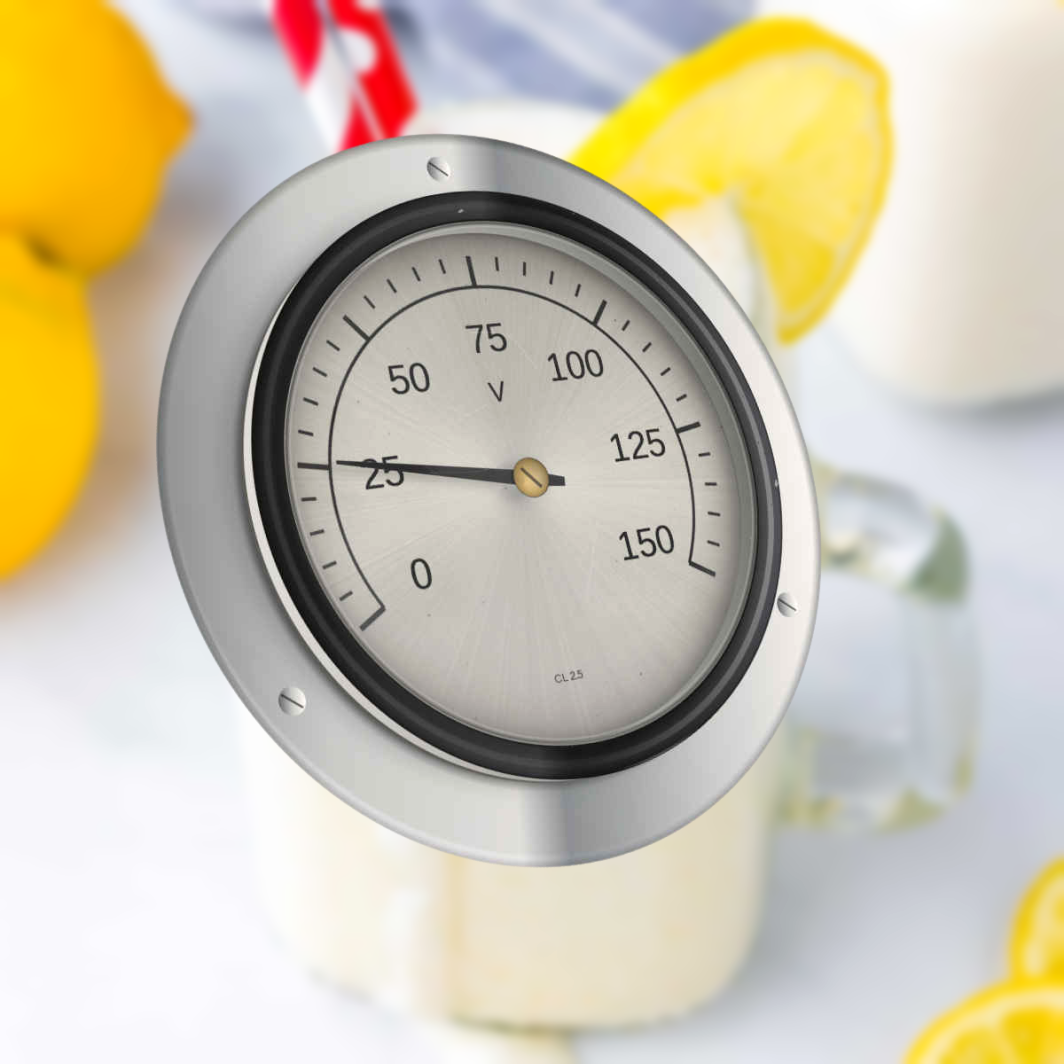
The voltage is 25 V
